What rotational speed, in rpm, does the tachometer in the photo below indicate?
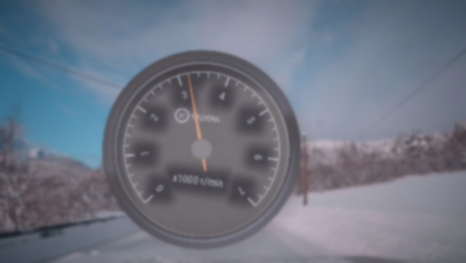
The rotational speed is 3200 rpm
